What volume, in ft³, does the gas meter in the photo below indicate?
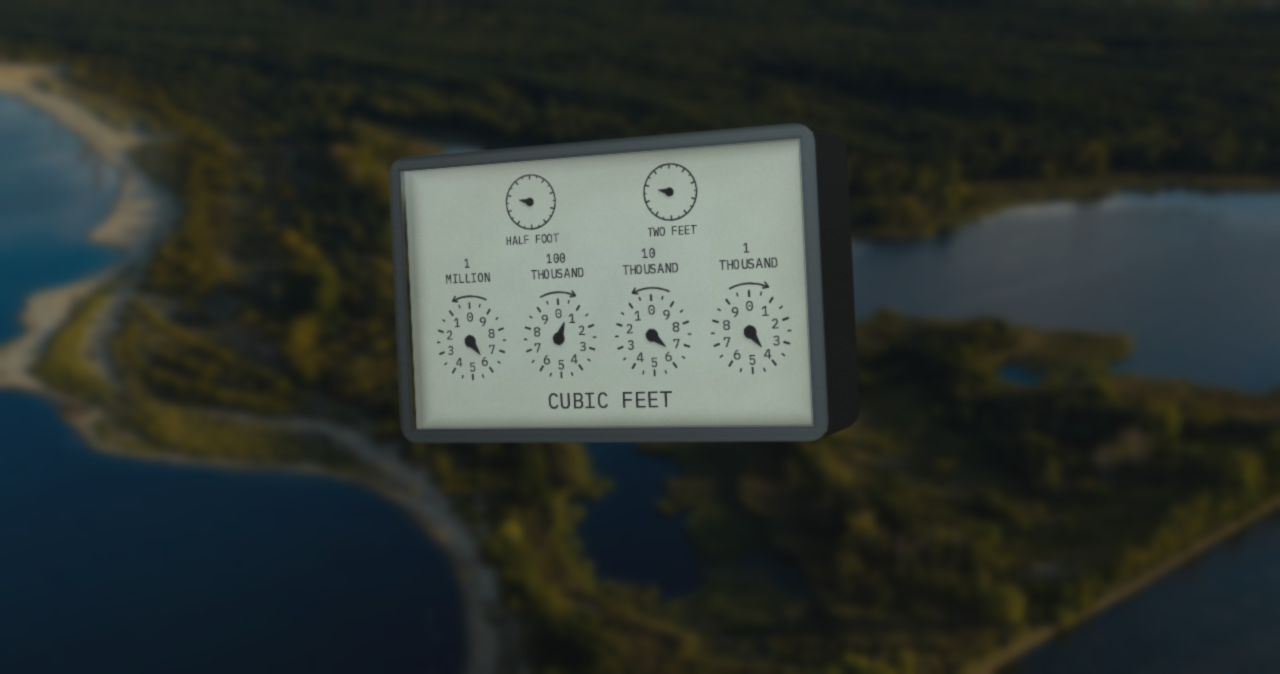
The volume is 606400 ft³
